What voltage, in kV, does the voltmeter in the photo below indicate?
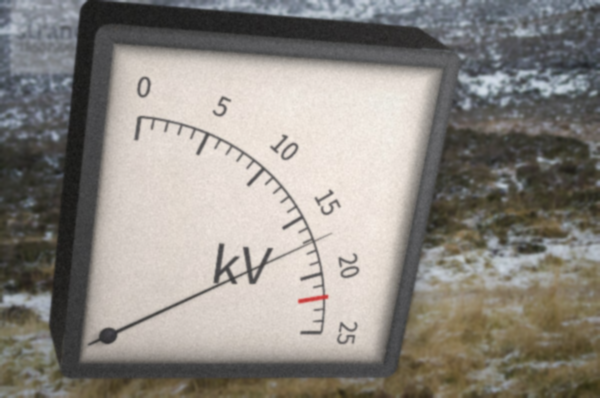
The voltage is 17 kV
